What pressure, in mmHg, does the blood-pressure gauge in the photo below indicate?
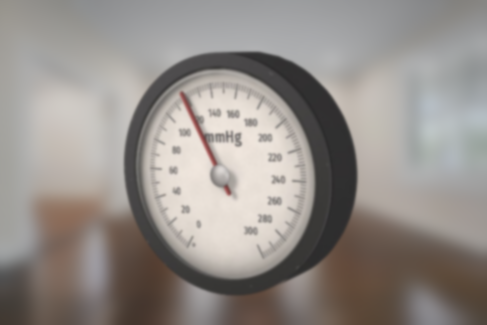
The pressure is 120 mmHg
